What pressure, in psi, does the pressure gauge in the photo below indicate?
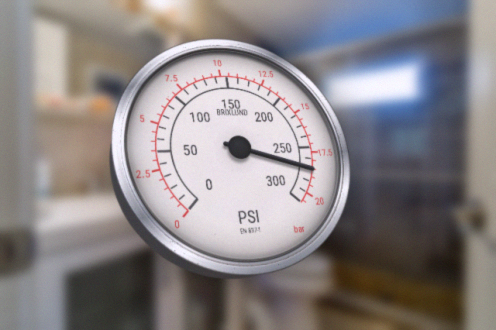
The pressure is 270 psi
